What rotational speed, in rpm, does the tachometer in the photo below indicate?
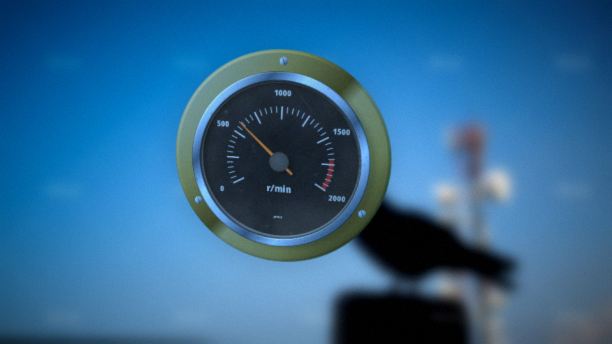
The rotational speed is 600 rpm
